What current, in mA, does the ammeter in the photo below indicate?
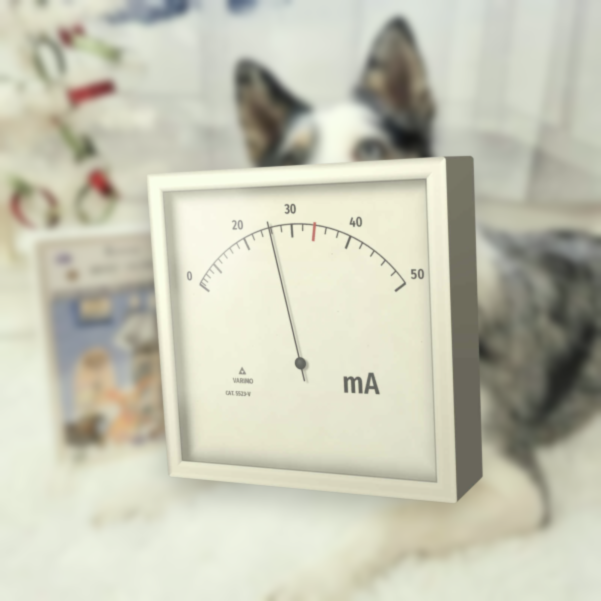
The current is 26 mA
